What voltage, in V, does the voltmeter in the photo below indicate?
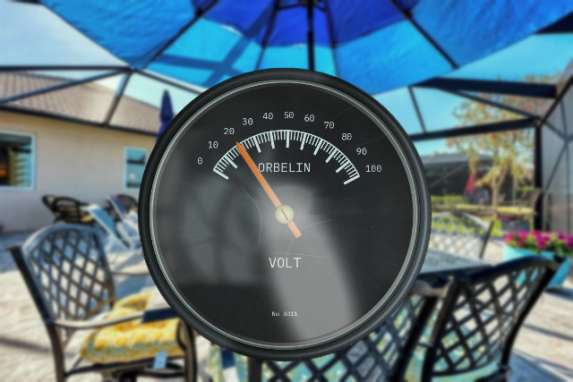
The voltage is 20 V
